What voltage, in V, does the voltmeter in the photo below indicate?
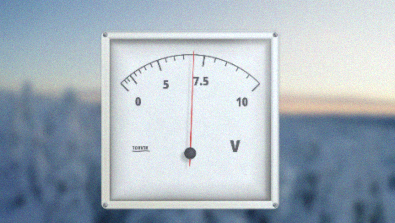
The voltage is 7 V
